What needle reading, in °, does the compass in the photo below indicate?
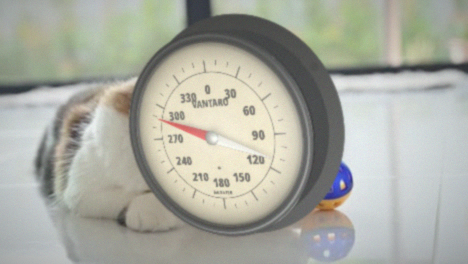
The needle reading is 290 °
